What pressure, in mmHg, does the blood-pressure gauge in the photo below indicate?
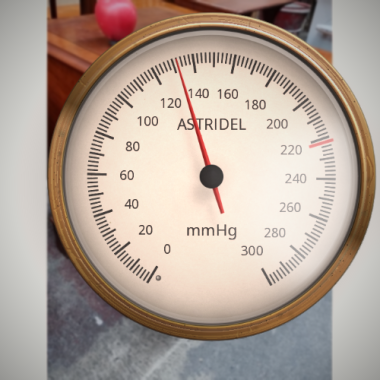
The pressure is 132 mmHg
